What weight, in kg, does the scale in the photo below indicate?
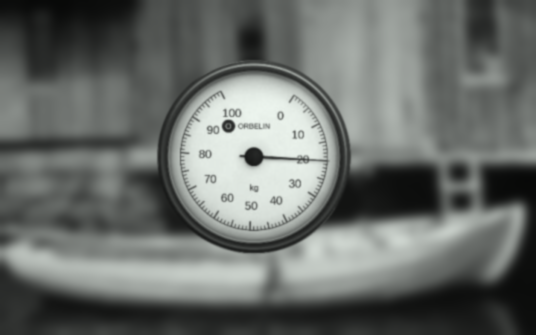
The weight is 20 kg
